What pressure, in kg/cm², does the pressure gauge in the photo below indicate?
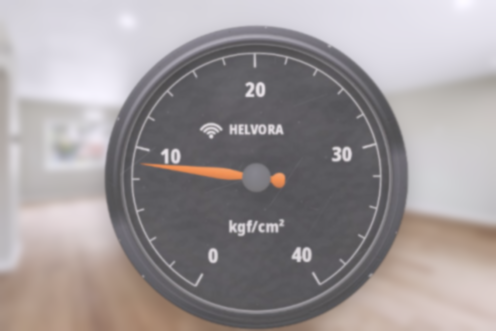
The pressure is 9 kg/cm²
